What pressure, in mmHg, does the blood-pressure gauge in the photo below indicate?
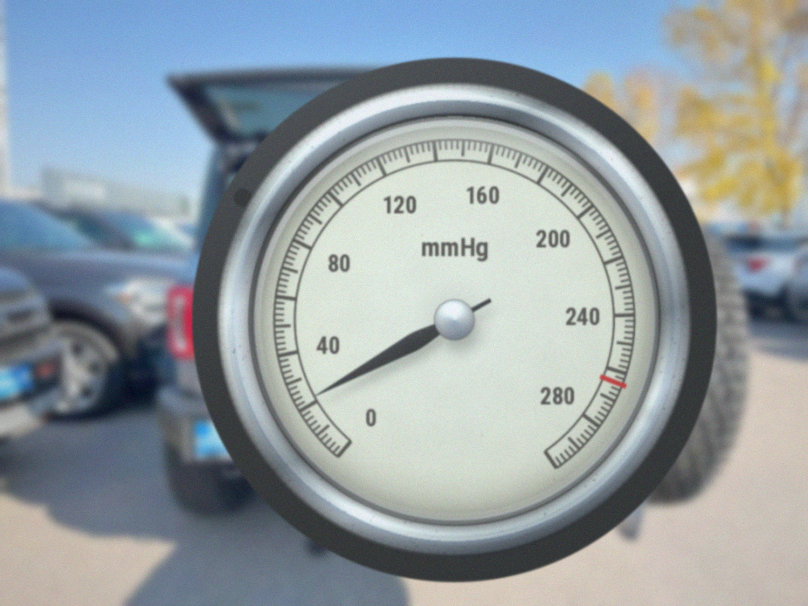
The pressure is 22 mmHg
